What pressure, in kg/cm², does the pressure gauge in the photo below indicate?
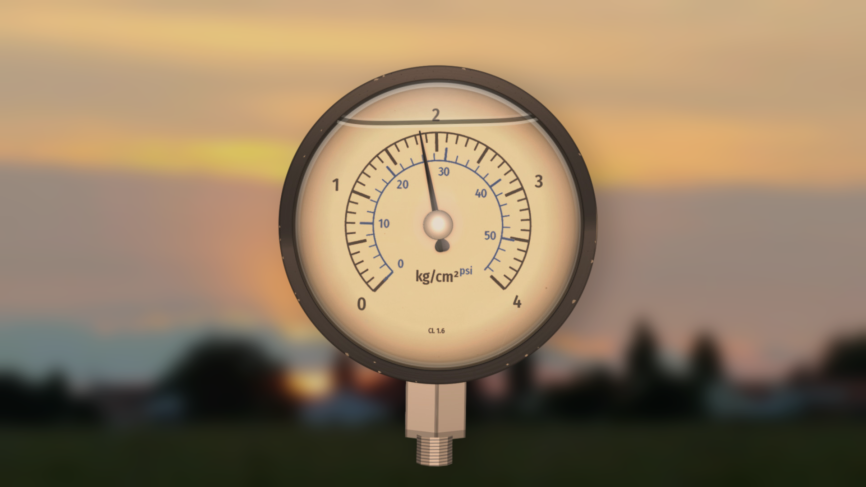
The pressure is 1.85 kg/cm²
